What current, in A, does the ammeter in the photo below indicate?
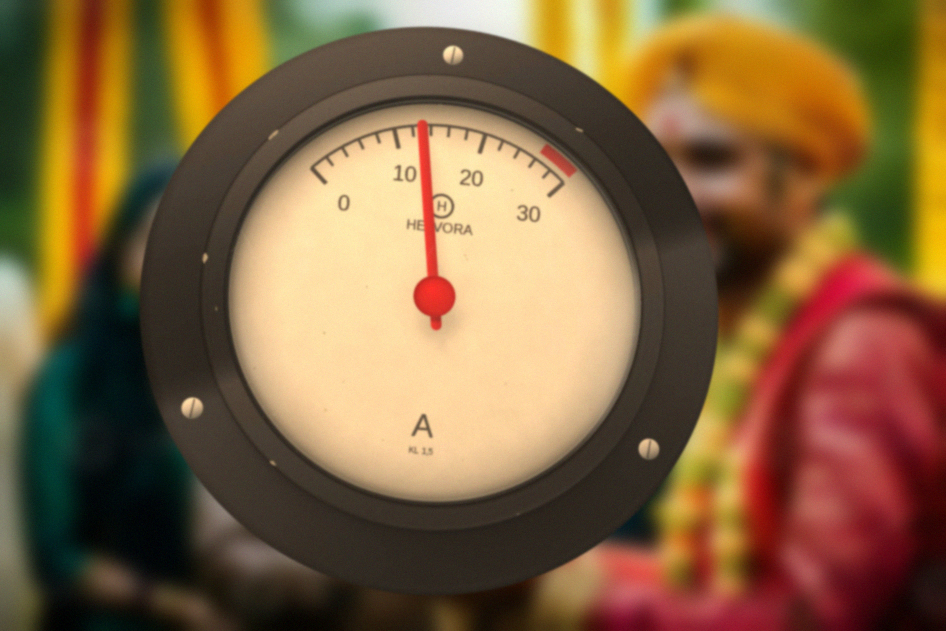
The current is 13 A
